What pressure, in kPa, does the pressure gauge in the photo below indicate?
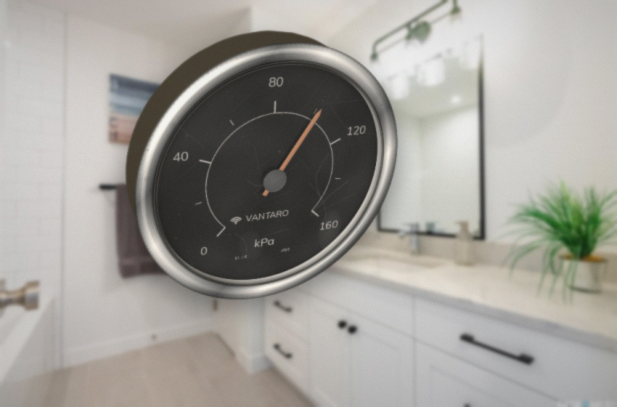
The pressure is 100 kPa
